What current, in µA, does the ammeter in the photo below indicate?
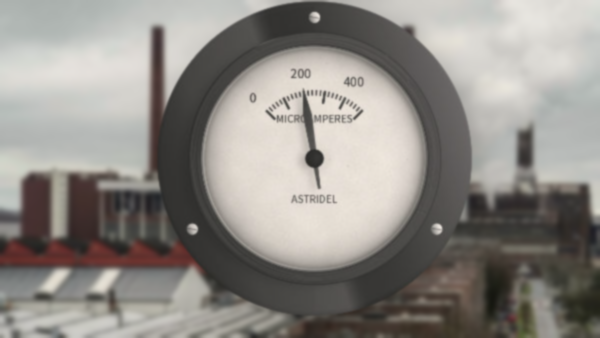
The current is 200 µA
